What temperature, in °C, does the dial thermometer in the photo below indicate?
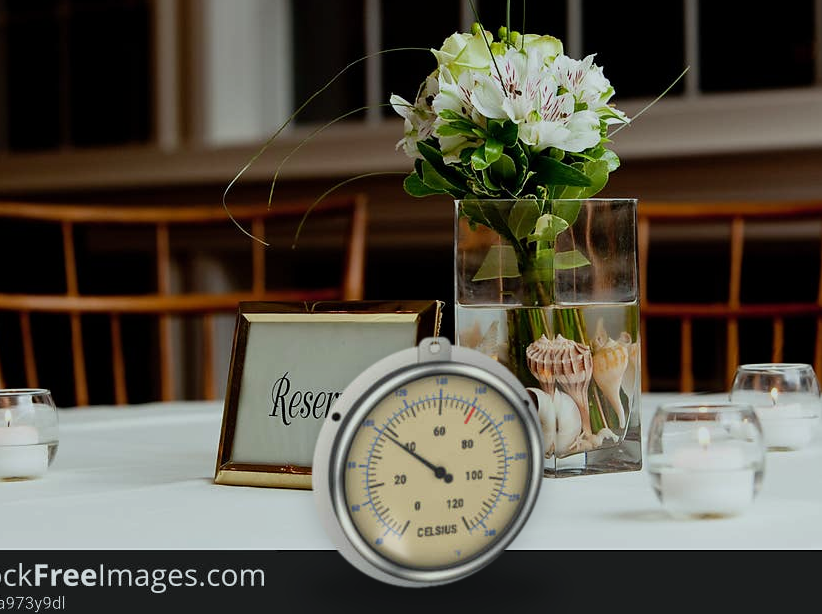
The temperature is 38 °C
